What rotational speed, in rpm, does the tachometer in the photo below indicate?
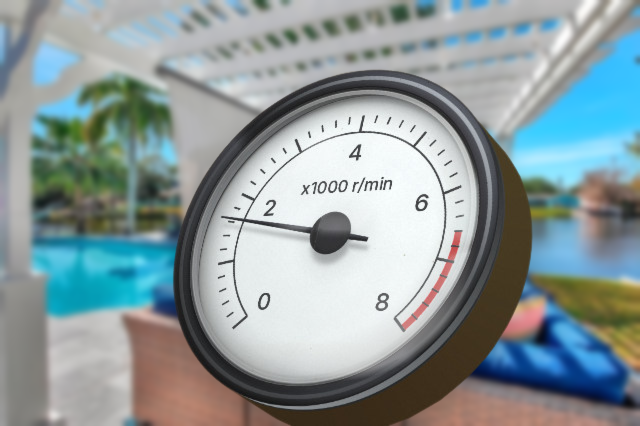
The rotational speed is 1600 rpm
